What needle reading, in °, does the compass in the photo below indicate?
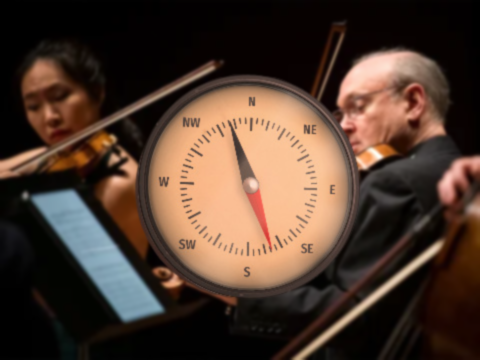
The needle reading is 160 °
